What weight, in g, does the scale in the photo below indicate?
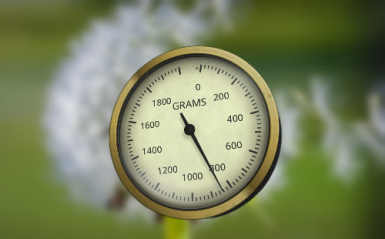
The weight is 840 g
